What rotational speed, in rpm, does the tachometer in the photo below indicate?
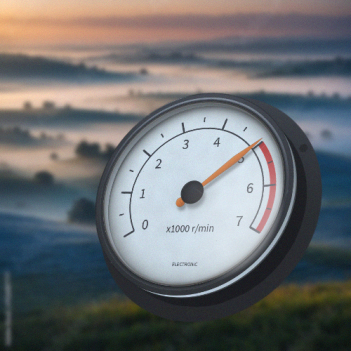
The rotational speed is 5000 rpm
